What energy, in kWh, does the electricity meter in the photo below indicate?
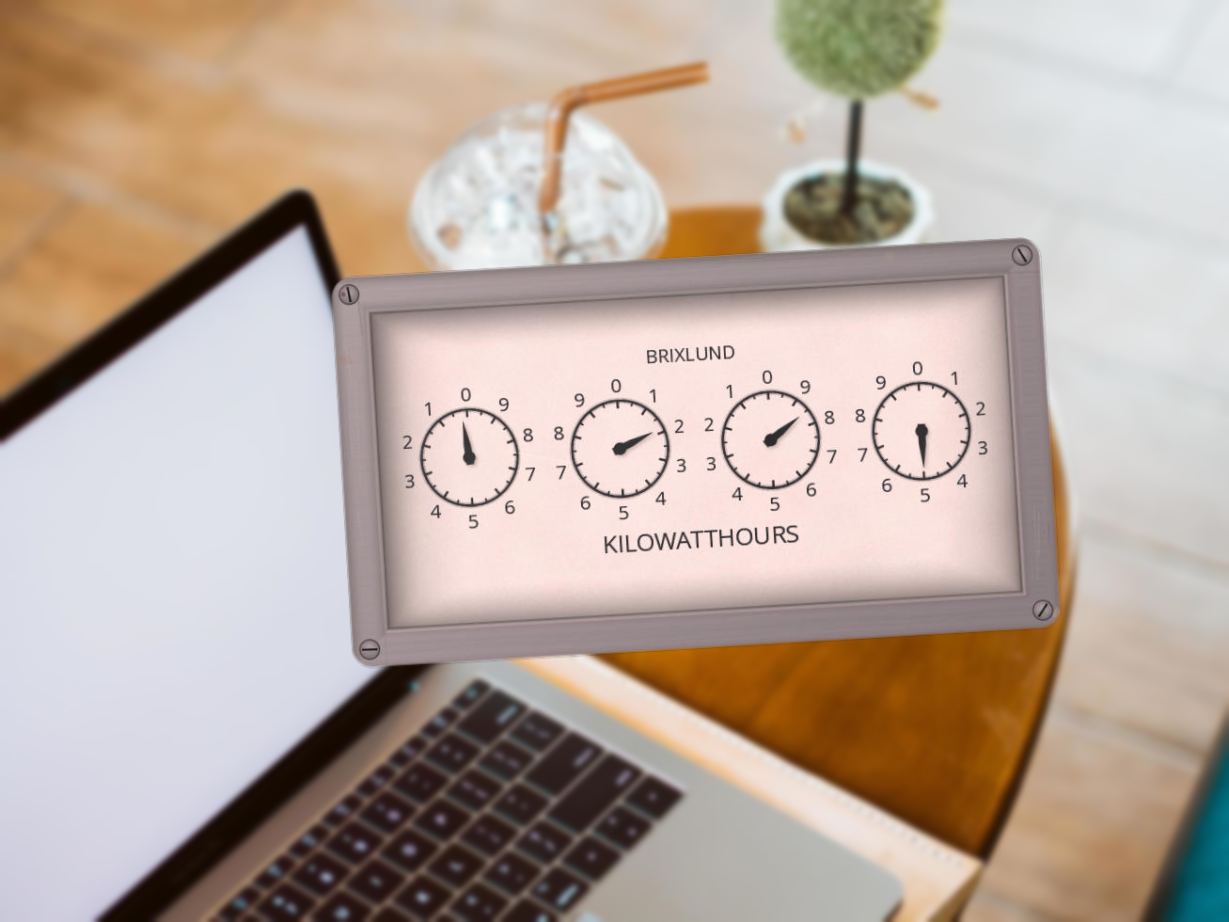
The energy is 185 kWh
